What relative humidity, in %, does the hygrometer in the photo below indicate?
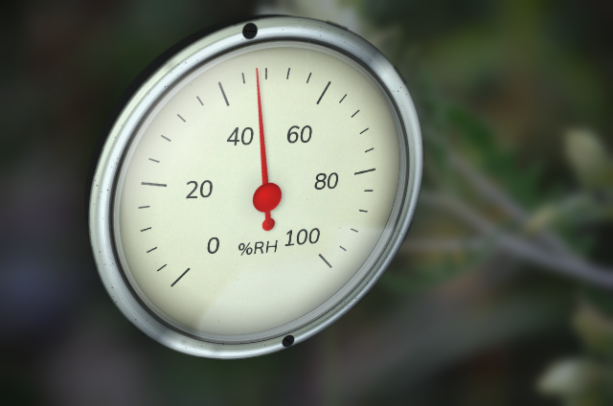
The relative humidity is 46 %
